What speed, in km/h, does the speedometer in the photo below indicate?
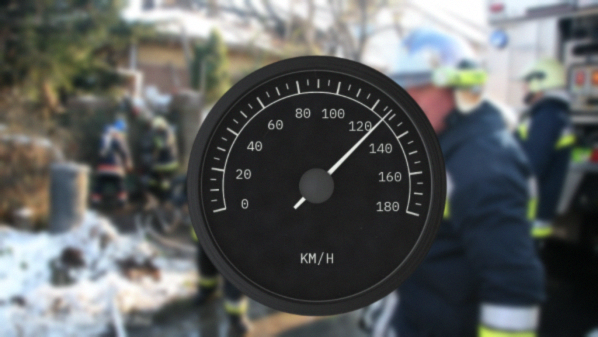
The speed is 127.5 km/h
